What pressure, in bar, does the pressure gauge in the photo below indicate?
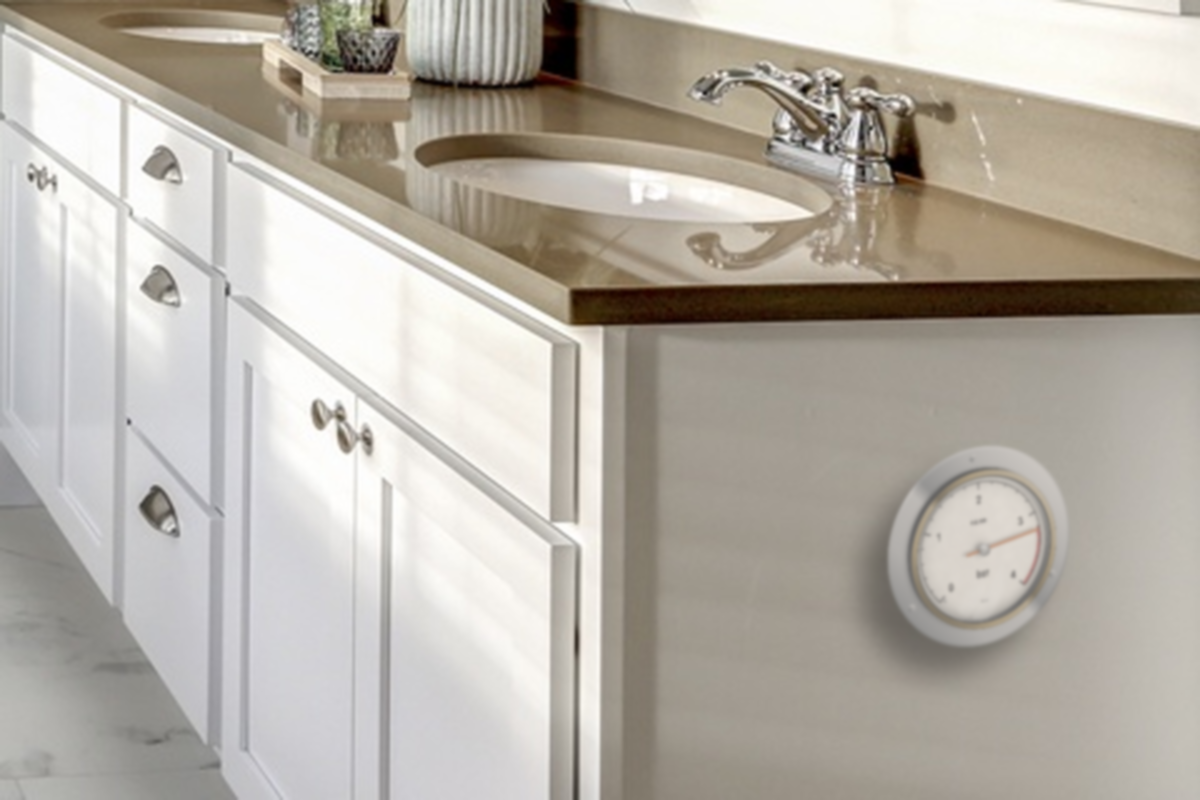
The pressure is 3.2 bar
